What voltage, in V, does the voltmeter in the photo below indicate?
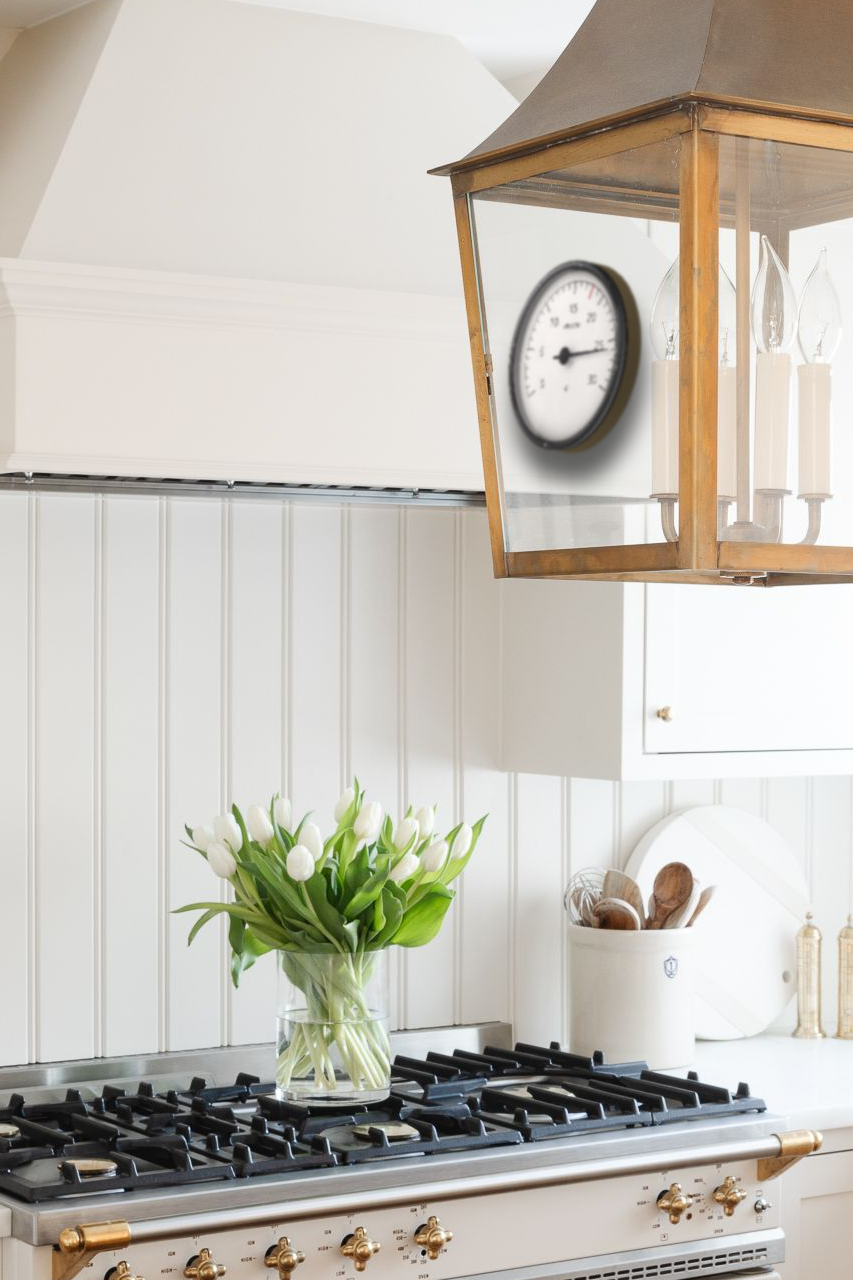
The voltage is 26 V
